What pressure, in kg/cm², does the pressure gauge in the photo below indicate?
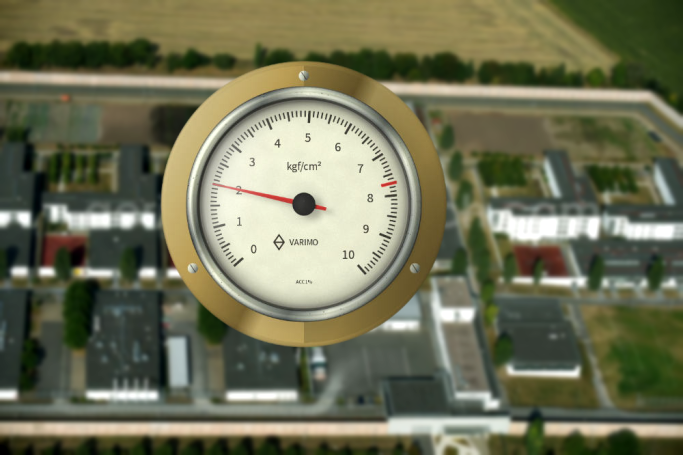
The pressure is 2 kg/cm²
